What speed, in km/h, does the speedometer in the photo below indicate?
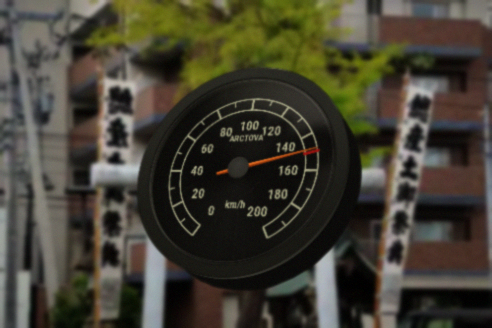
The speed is 150 km/h
